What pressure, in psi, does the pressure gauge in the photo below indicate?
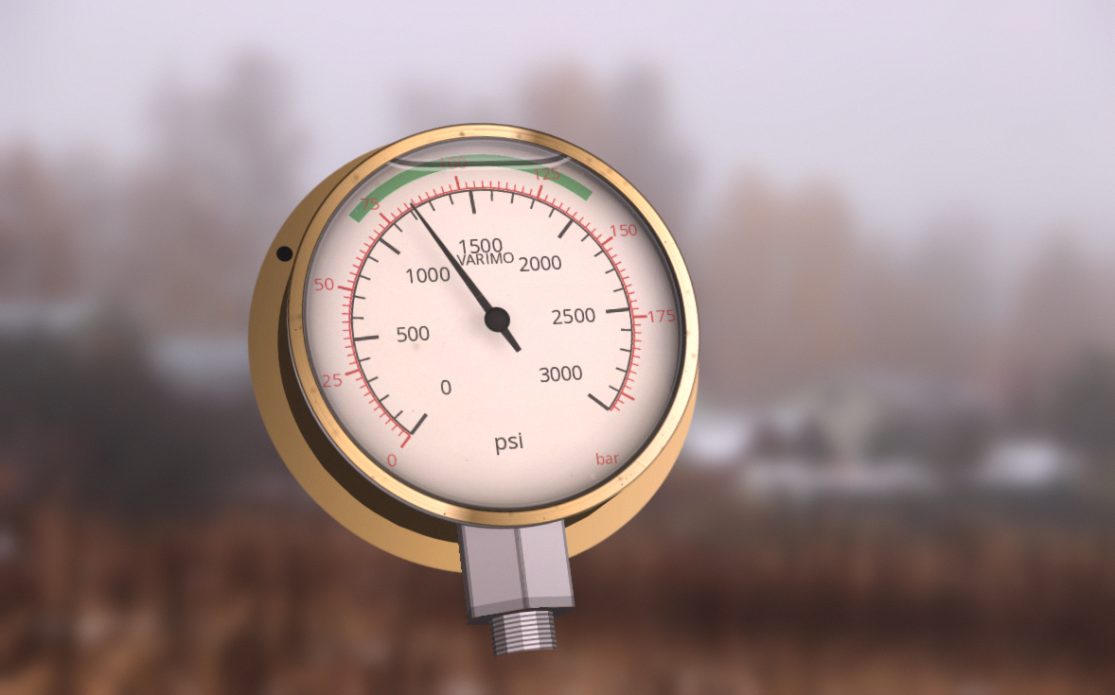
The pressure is 1200 psi
